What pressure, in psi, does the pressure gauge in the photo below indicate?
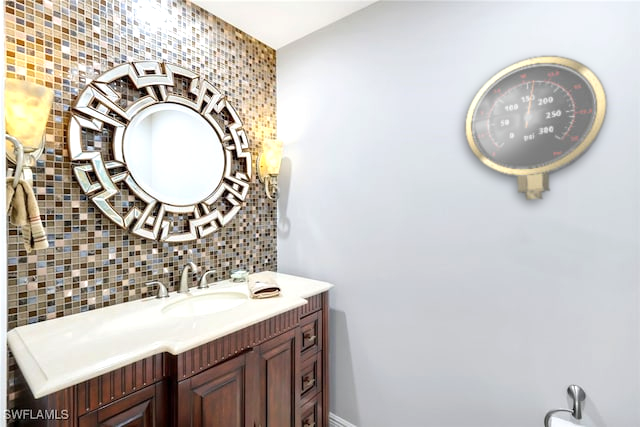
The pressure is 160 psi
